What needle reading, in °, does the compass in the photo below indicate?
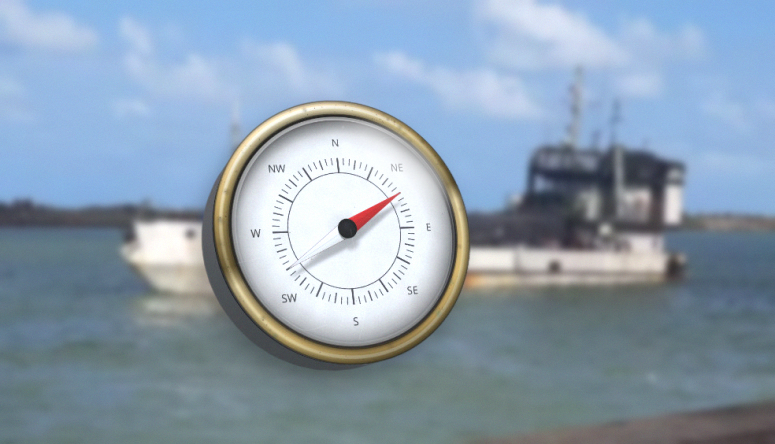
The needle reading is 60 °
